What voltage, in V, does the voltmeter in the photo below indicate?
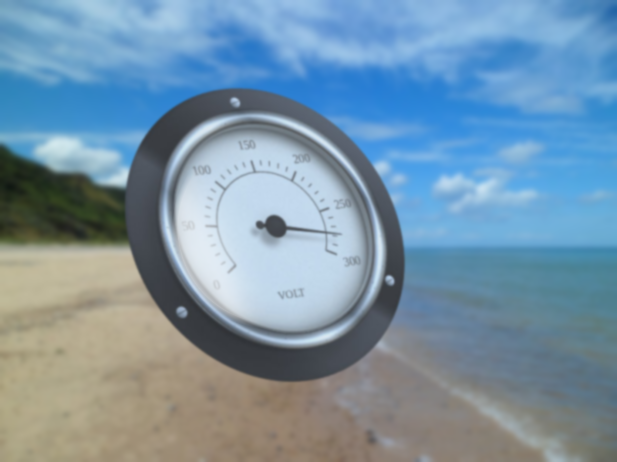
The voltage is 280 V
